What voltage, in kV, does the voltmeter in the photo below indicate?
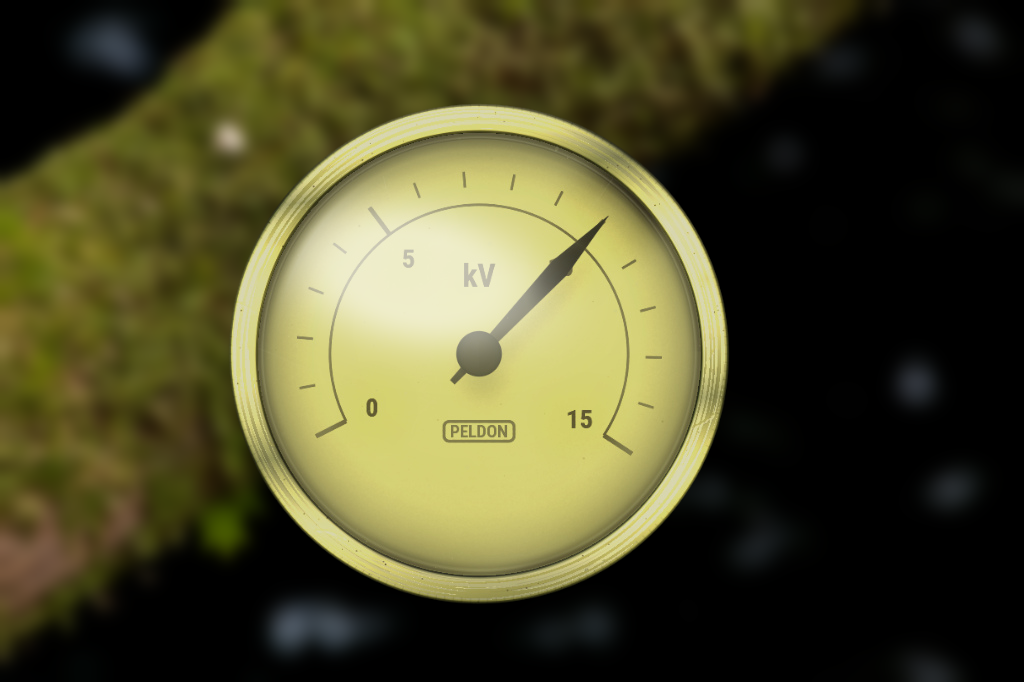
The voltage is 10 kV
